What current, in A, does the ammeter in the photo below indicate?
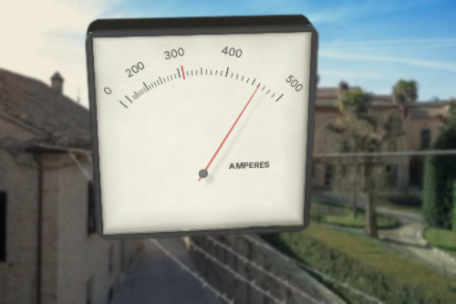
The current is 460 A
